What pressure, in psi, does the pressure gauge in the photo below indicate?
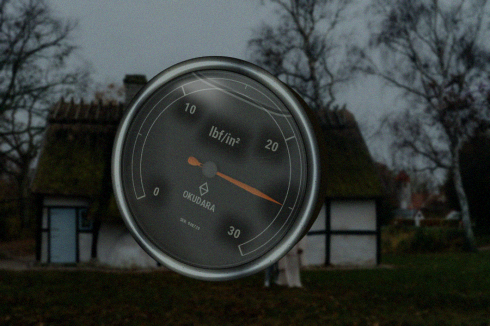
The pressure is 25 psi
